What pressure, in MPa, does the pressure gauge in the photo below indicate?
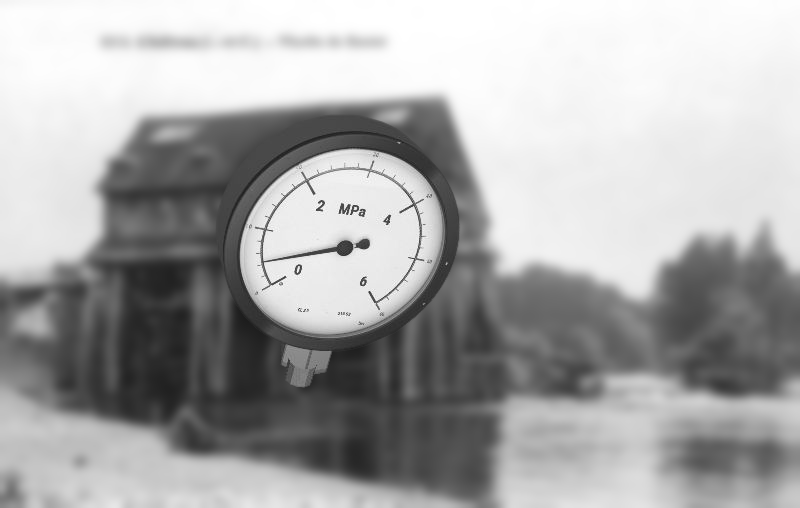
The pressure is 0.5 MPa
